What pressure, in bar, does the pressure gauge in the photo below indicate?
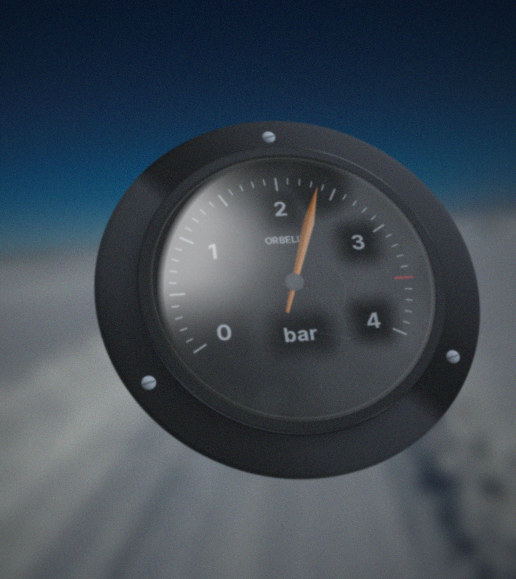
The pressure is 2.35 bar
